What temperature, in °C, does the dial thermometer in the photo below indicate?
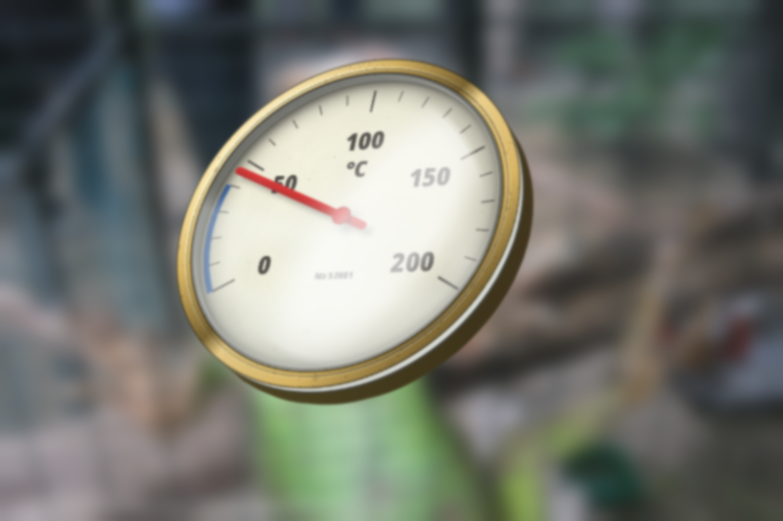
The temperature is 45 °C
